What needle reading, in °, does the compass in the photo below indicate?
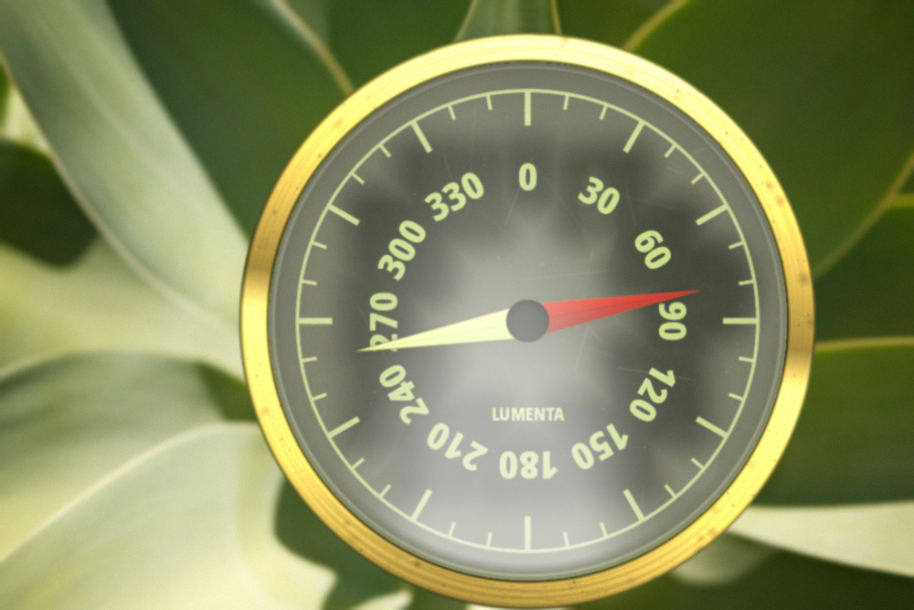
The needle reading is 80 °
